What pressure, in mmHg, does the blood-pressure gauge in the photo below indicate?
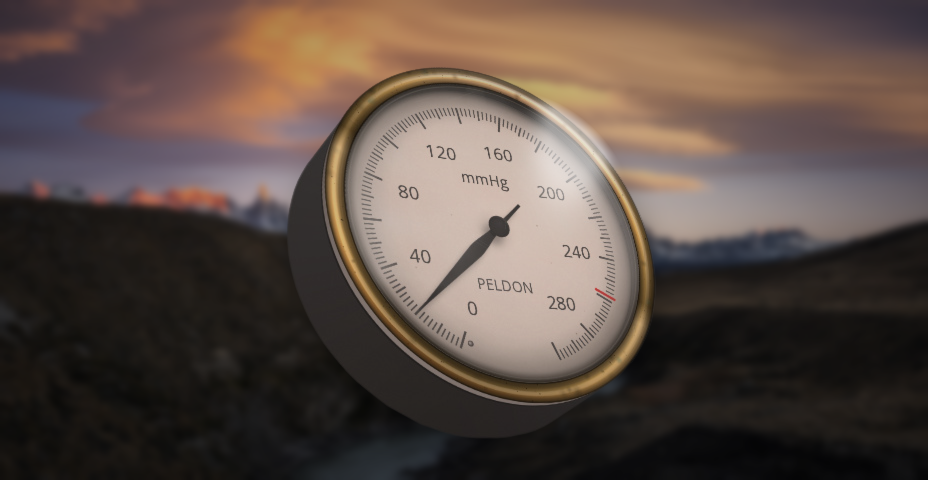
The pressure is 20 mmHg
